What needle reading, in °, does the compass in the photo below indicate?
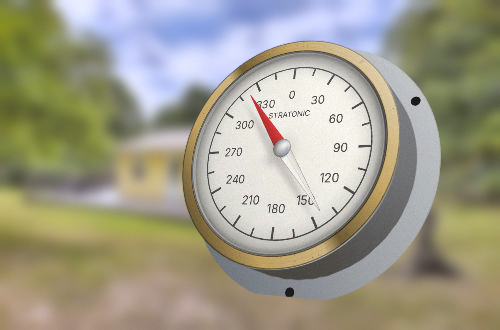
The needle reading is 322.5 °
